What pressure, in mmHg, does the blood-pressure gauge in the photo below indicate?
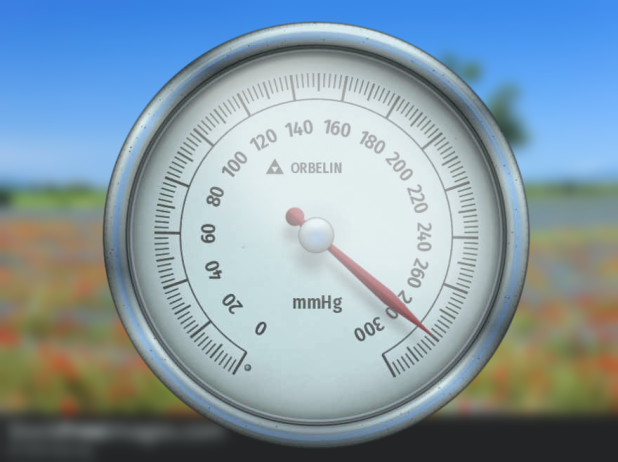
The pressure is 280 mmHg
